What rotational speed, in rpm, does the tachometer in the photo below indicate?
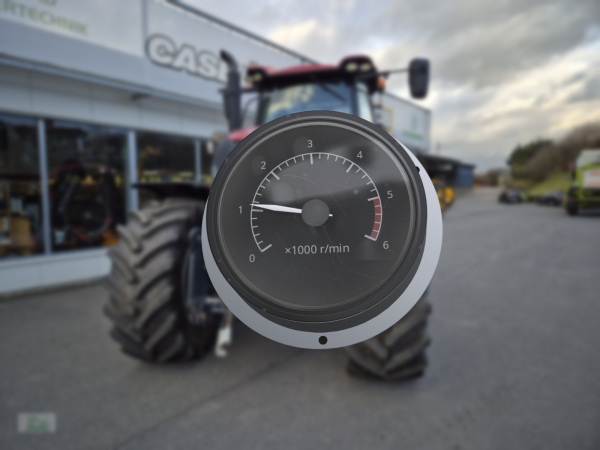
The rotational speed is 1100 rpm
